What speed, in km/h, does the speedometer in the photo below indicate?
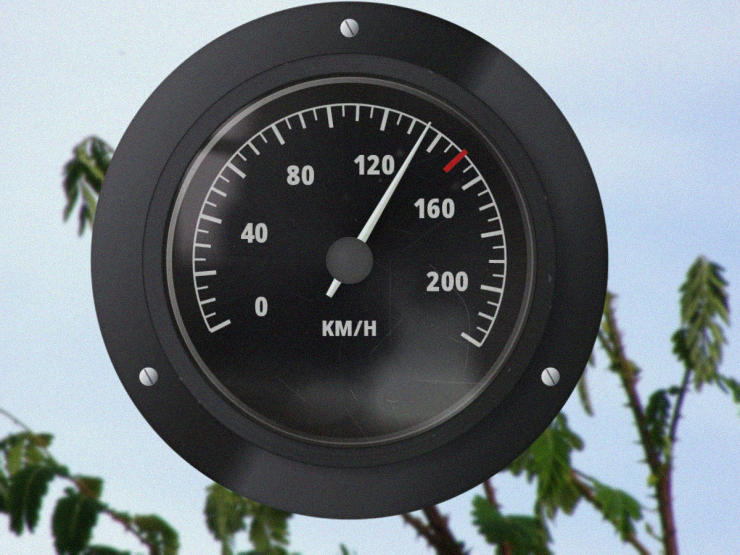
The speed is 135 km/h
